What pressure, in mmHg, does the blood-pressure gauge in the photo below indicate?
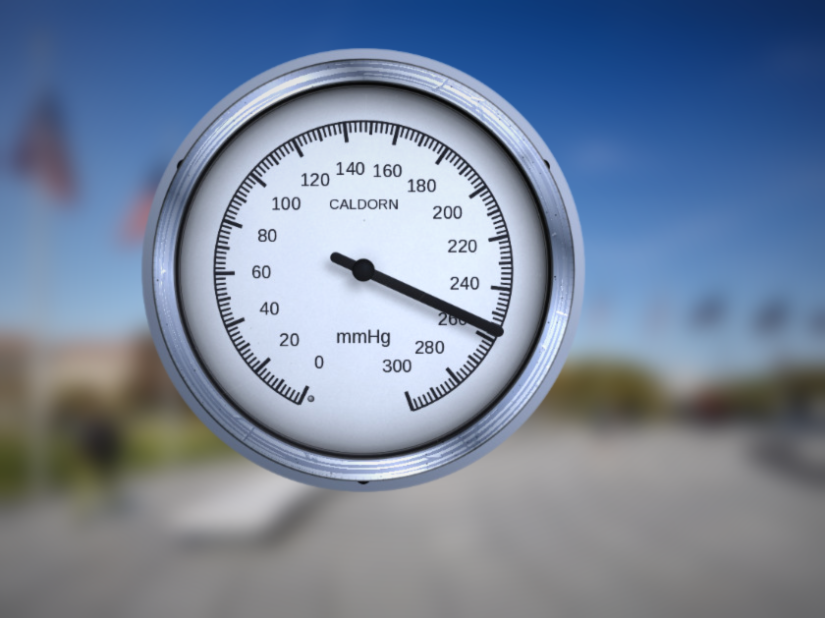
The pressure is 256 mmHg
